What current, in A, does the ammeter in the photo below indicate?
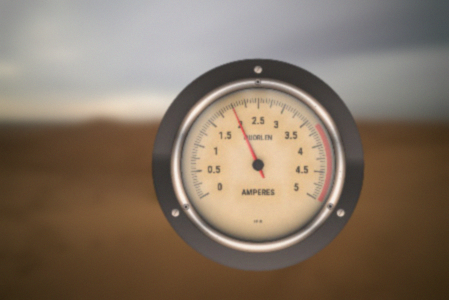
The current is 2 A
